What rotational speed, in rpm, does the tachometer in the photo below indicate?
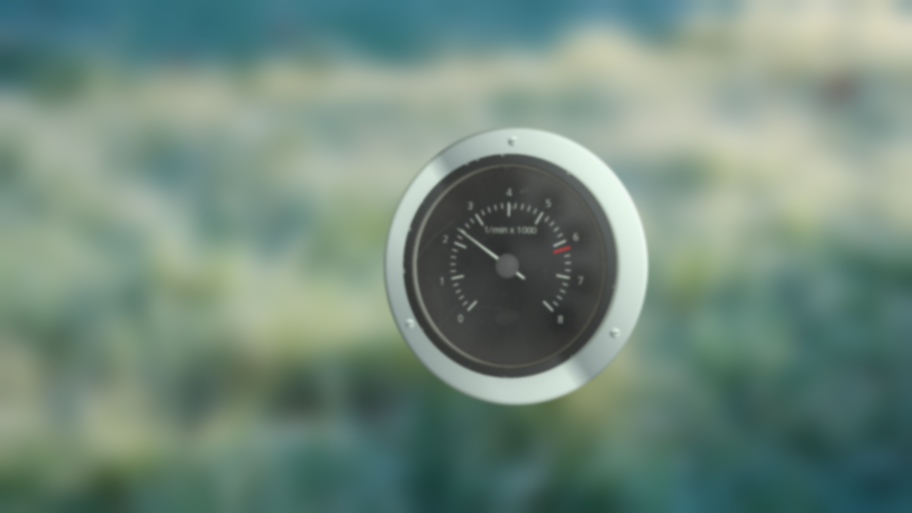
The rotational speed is 2400 rpm
